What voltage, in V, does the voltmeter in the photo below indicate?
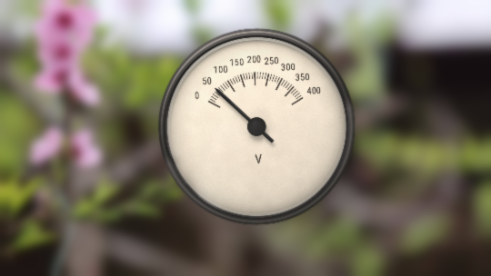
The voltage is 50 V
